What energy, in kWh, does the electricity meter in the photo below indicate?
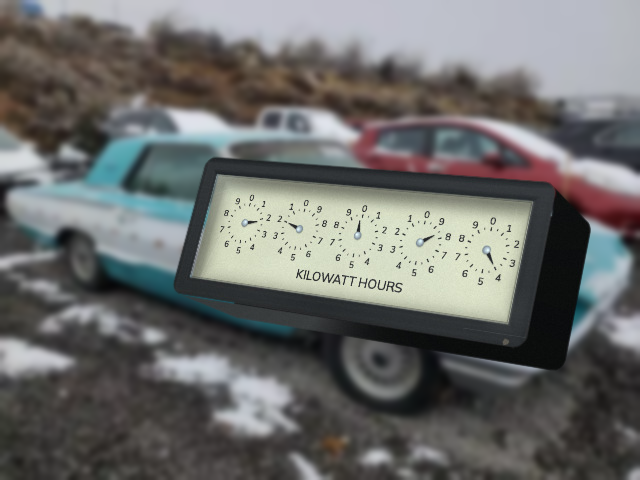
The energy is 21984 kWh
